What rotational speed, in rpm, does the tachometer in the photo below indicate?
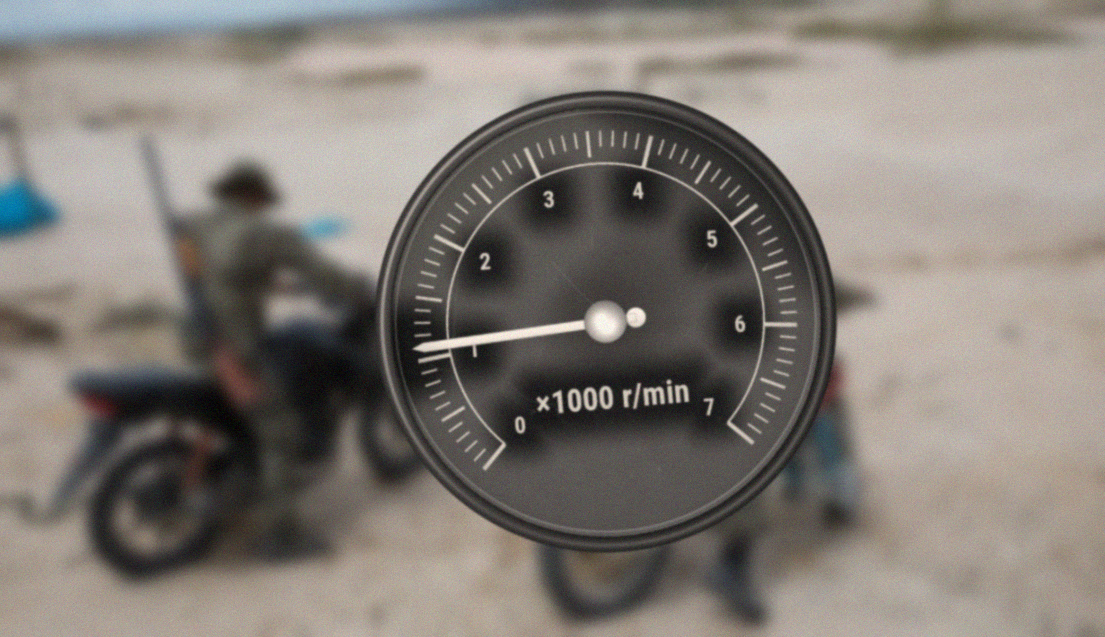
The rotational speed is 1100 rpm
